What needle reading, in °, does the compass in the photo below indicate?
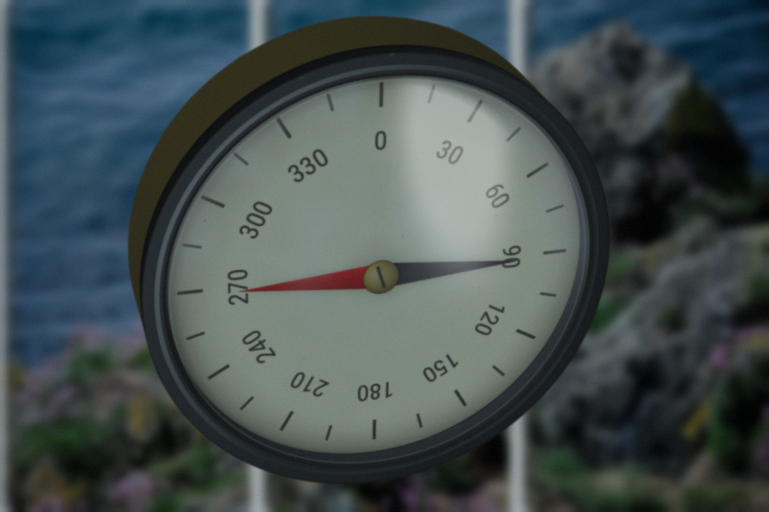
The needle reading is 270 °
